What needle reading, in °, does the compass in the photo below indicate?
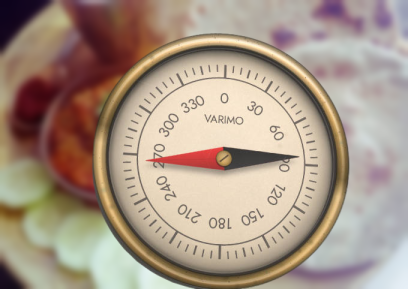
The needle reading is 265 °
